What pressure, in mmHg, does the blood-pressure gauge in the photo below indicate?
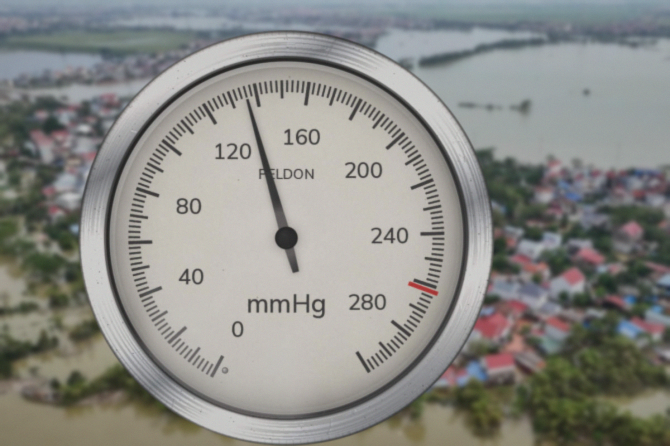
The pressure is 136 mmHg
